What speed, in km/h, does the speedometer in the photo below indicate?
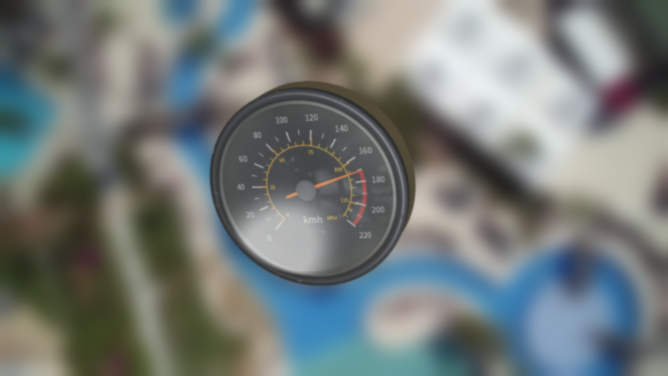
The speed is 170 km/h
